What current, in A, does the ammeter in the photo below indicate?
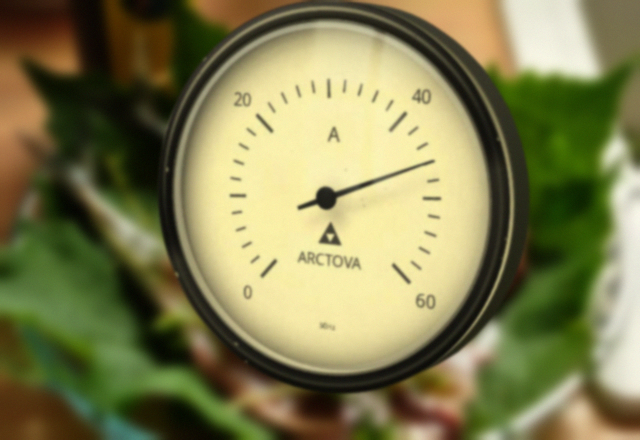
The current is 46 A
